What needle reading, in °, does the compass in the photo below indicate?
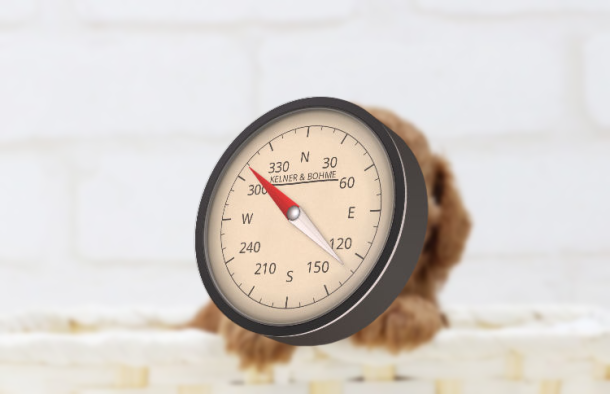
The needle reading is 310 °
